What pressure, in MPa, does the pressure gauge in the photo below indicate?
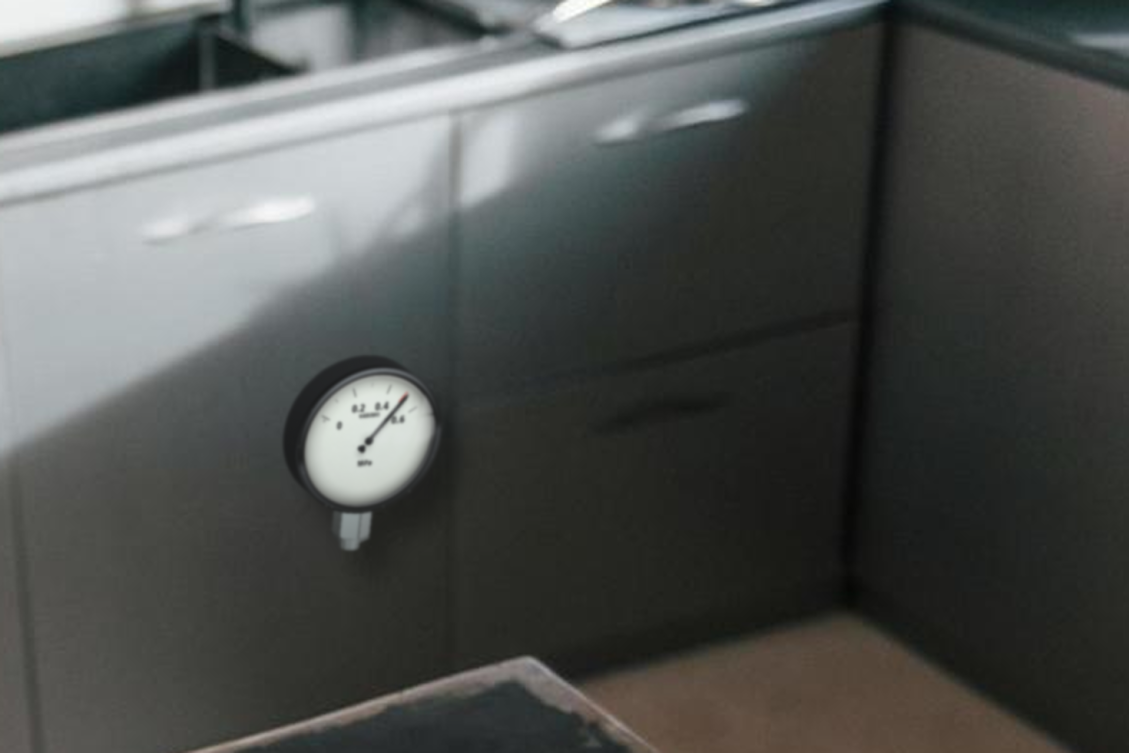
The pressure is 0.5 MPa
